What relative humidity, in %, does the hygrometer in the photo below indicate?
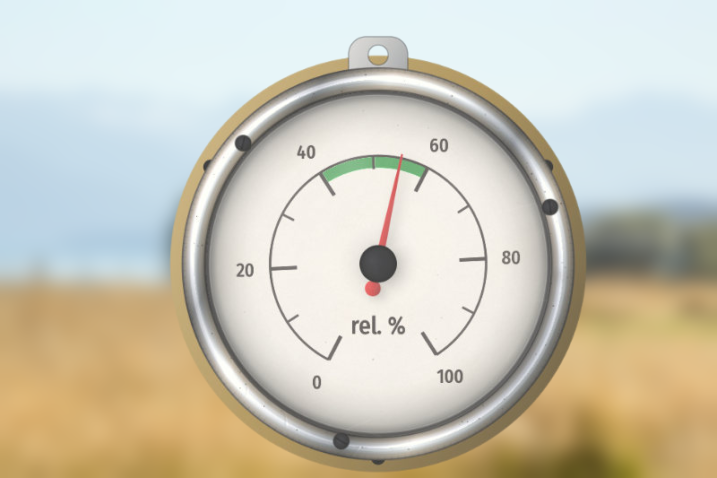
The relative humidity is 55 %
